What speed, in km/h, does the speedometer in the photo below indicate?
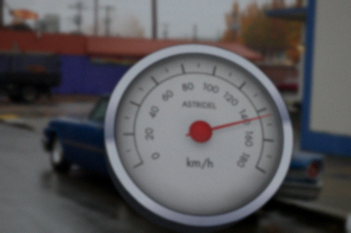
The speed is 145 km/h
